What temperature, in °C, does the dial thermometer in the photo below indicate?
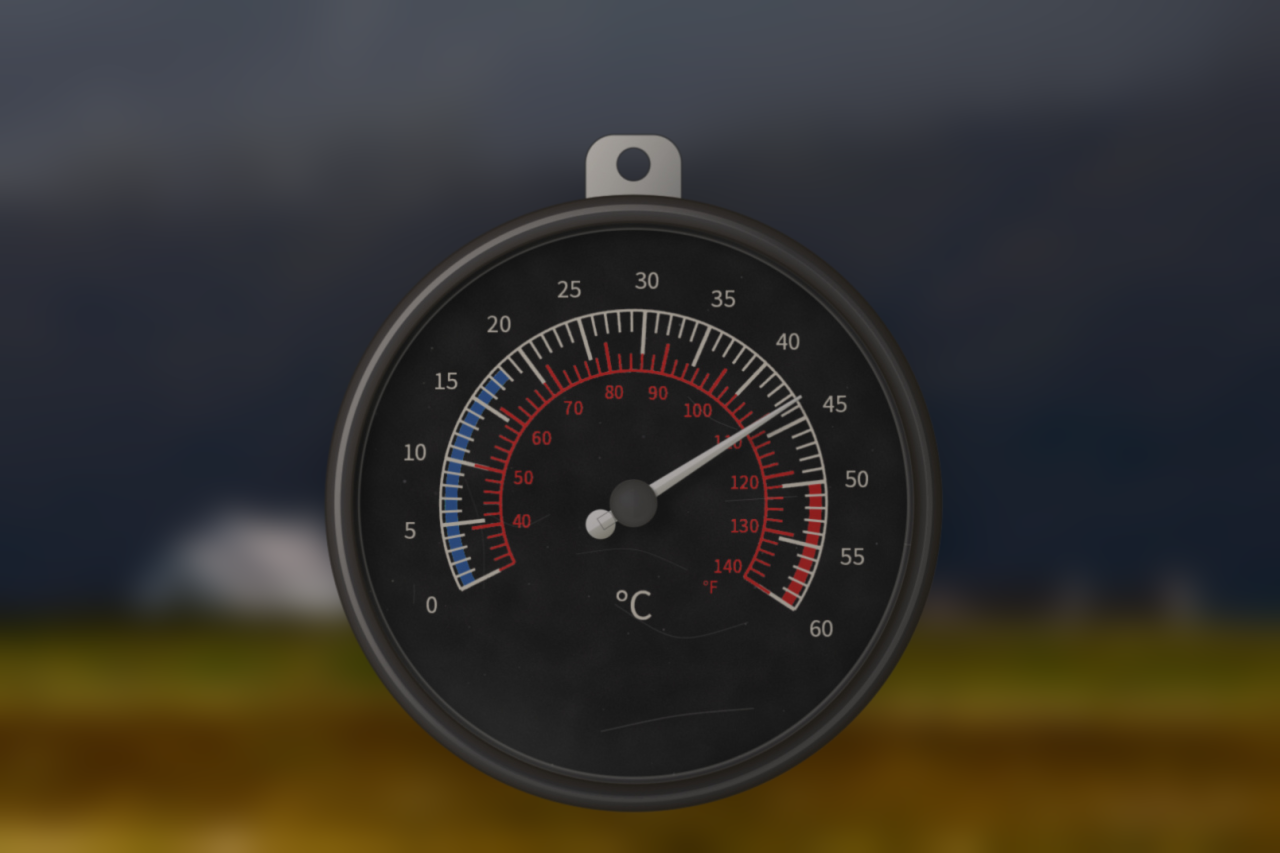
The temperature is 43.5 °C
